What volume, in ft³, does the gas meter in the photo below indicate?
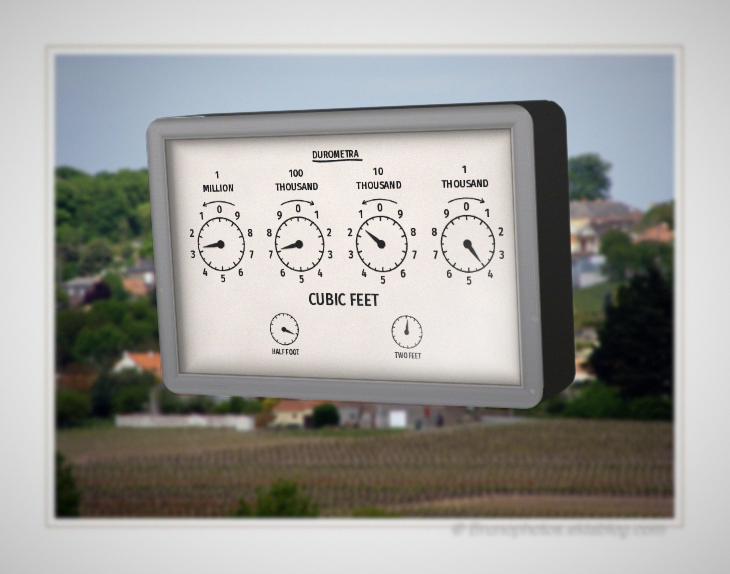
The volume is 271400 ft³
